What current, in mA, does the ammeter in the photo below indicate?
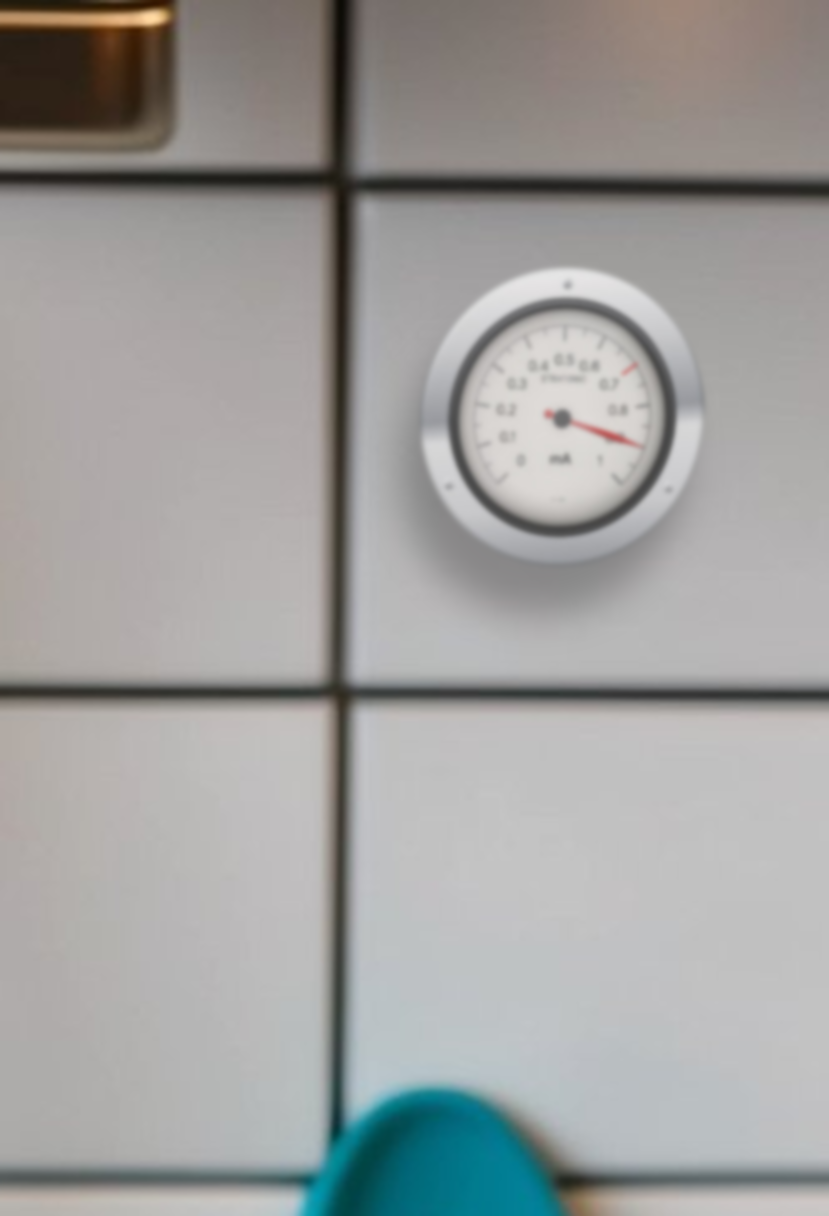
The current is 0.9 mA
